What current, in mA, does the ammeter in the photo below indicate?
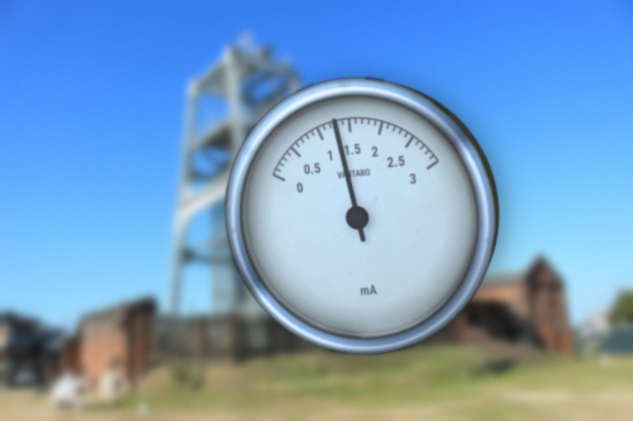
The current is 1.3 mA
